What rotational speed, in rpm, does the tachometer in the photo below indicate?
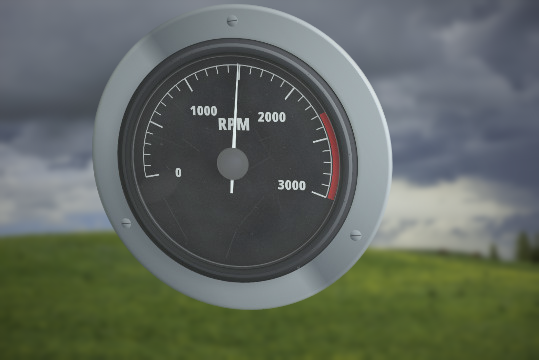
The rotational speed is 1500 rpm
